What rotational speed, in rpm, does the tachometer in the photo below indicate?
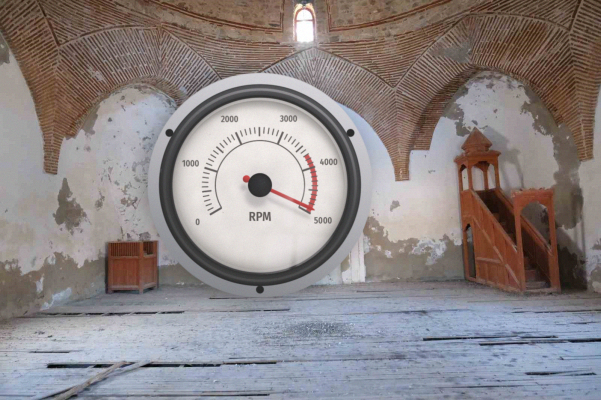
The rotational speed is 4900 rpm
